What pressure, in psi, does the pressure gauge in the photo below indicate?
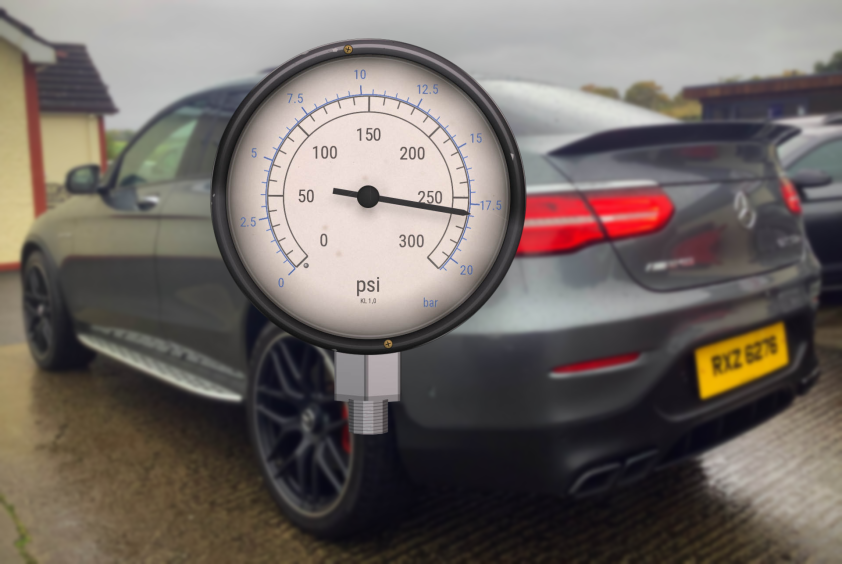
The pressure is 260 psi
